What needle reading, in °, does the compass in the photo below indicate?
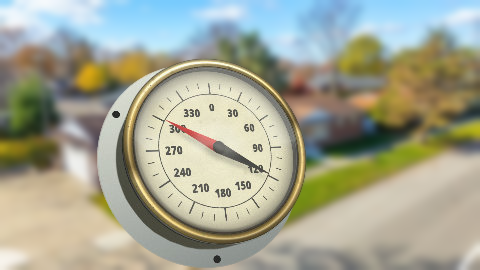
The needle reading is 300 °
